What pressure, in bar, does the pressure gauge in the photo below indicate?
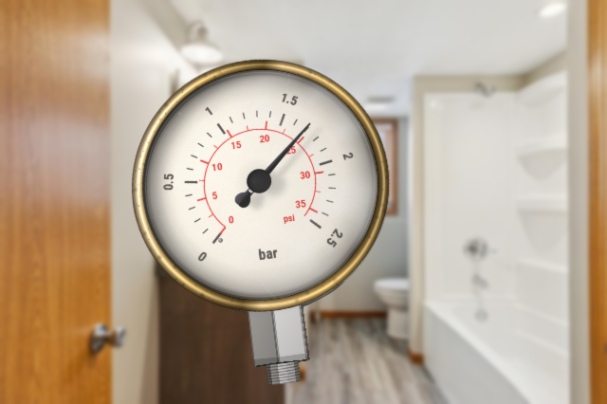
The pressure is 1.7 bar
